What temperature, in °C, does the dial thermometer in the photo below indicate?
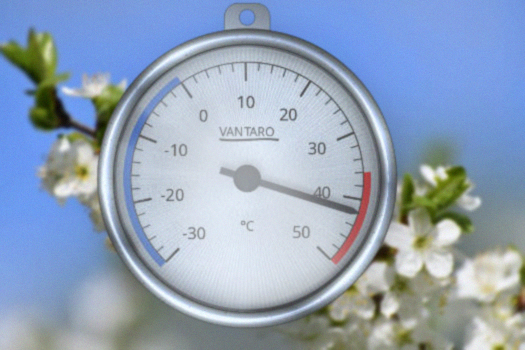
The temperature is 42 °C
